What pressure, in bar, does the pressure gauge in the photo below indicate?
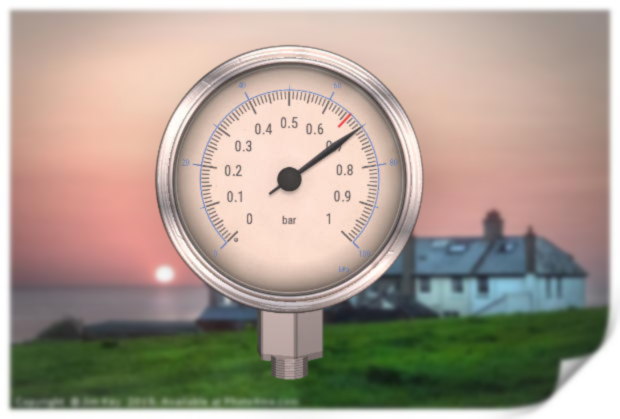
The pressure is 0.7 bar
